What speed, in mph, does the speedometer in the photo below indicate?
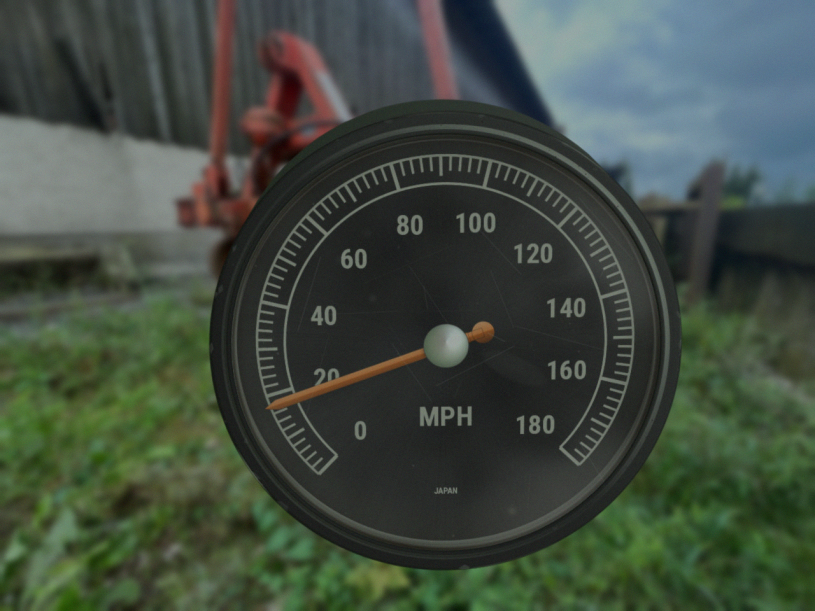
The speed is 18 mph
